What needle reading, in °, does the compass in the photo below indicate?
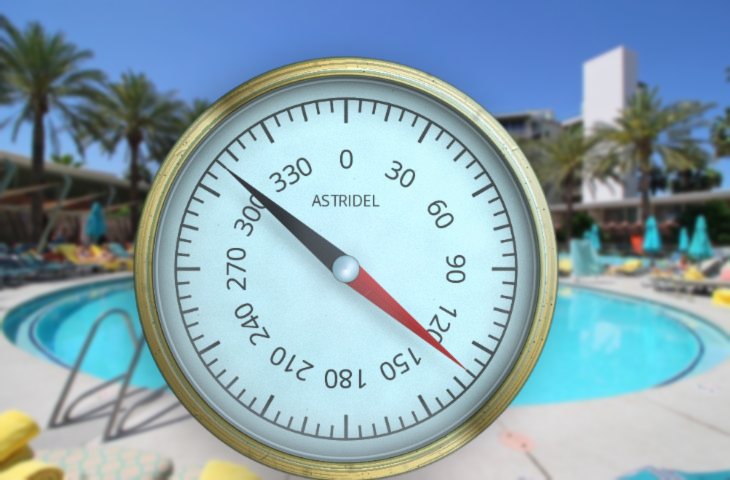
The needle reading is 130 °
